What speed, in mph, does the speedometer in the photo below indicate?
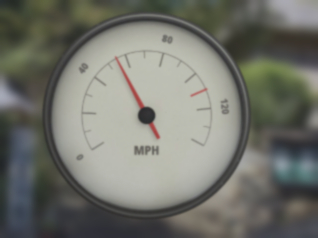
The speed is 55 mph
